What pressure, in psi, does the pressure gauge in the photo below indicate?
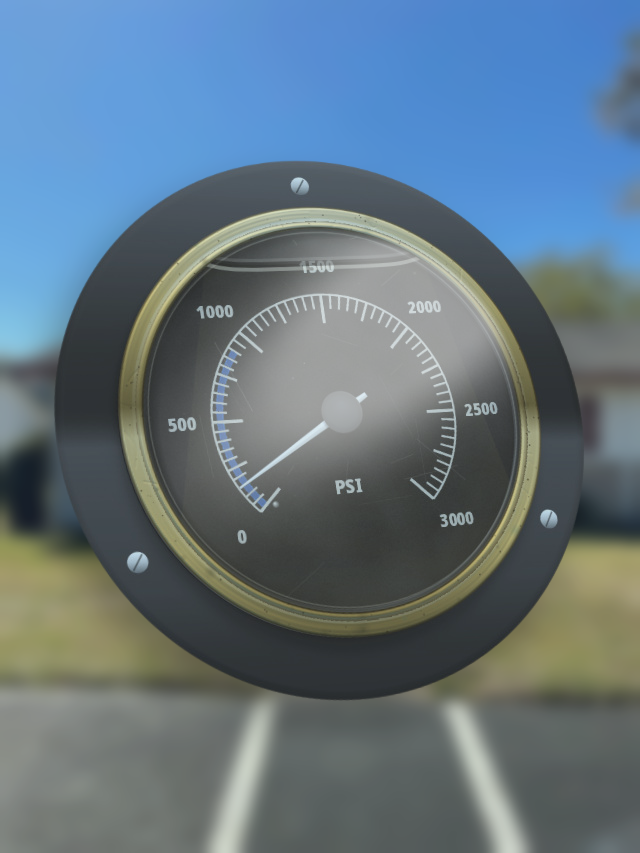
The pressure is 150 psi
